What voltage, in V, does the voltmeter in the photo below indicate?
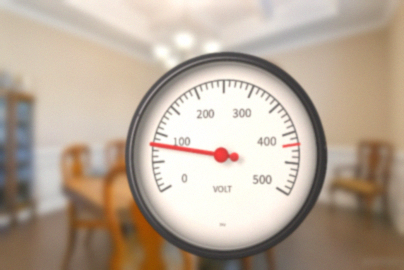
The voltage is 80 V
